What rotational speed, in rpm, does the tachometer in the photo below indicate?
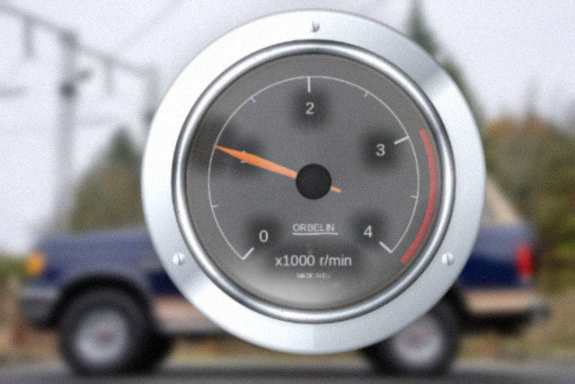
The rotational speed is 1000 rpm
